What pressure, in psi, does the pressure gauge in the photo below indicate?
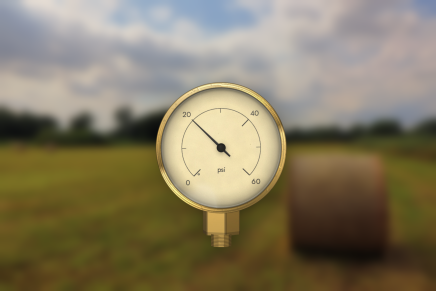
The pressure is 20 psi
